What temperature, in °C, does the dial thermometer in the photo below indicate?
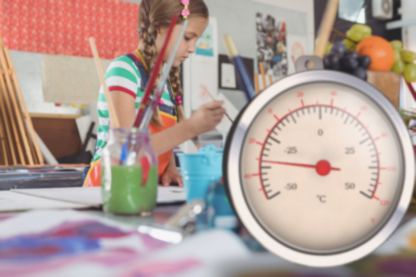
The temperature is -35 °C
